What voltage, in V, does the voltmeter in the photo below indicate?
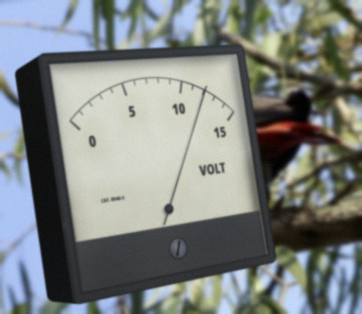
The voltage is 12 V
